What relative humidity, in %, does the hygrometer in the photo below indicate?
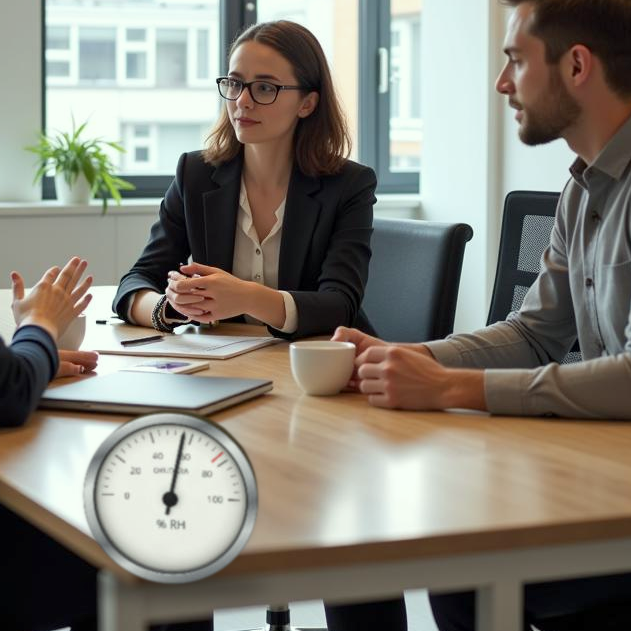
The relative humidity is 56 %
